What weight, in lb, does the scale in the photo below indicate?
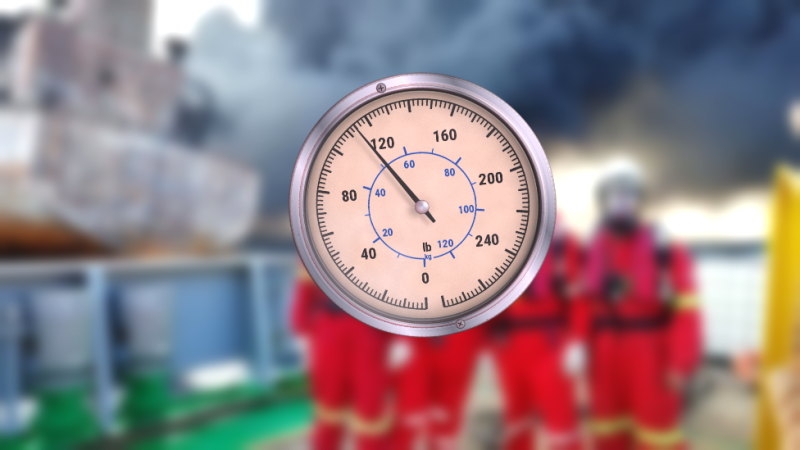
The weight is 114 lb
